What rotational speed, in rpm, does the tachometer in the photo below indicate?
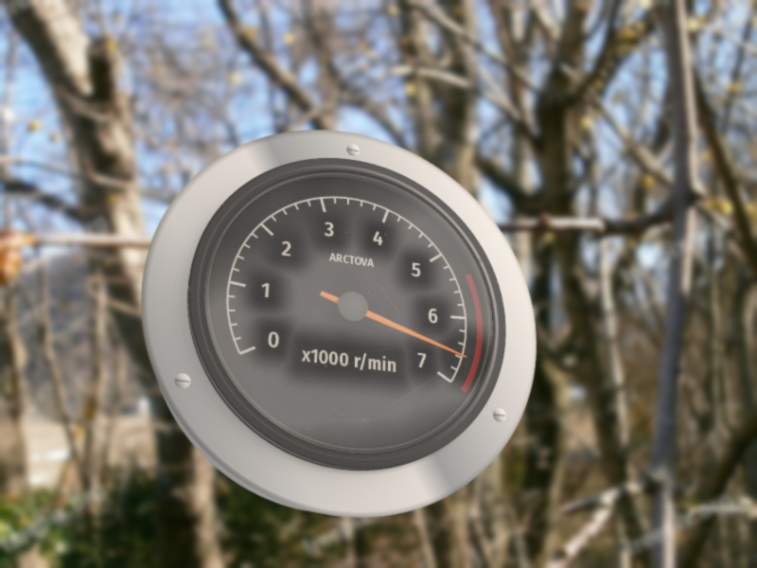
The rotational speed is 6600 rpm
